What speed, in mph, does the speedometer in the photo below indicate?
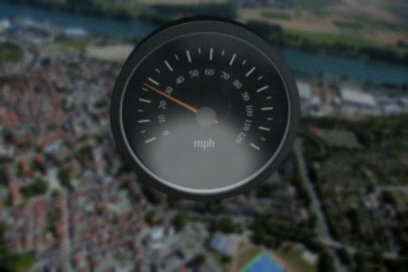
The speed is 27.5 mph
